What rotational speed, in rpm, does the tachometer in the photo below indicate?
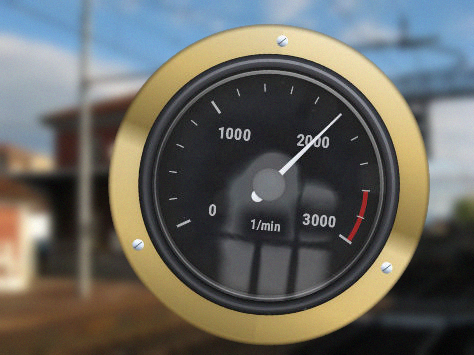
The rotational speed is 2000 rpm
